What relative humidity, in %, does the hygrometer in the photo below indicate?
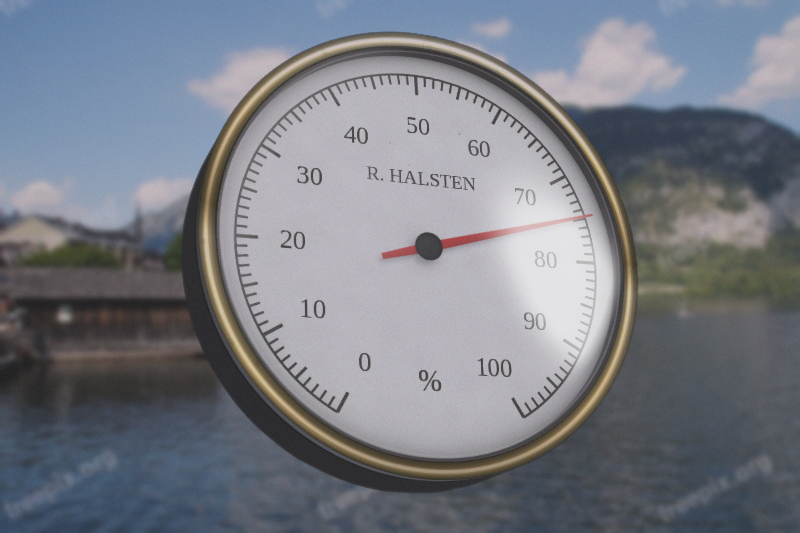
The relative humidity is 75 %
